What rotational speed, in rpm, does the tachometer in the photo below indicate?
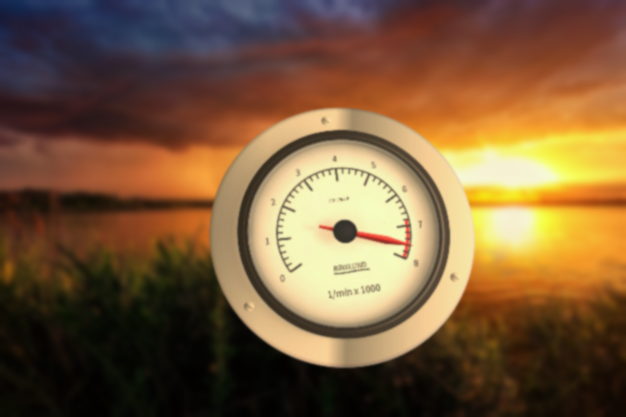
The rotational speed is 7600 rpm
